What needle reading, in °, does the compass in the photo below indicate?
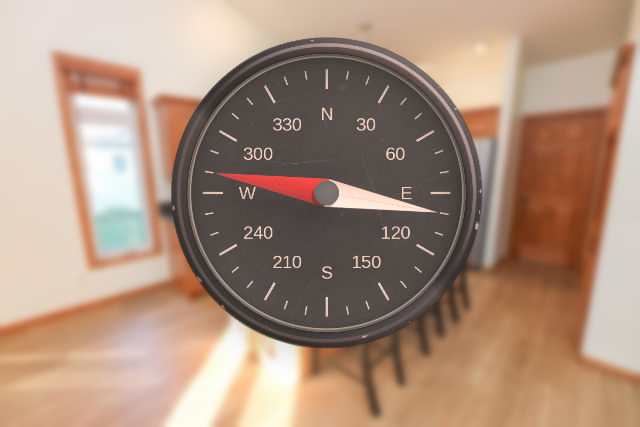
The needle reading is 280 °
